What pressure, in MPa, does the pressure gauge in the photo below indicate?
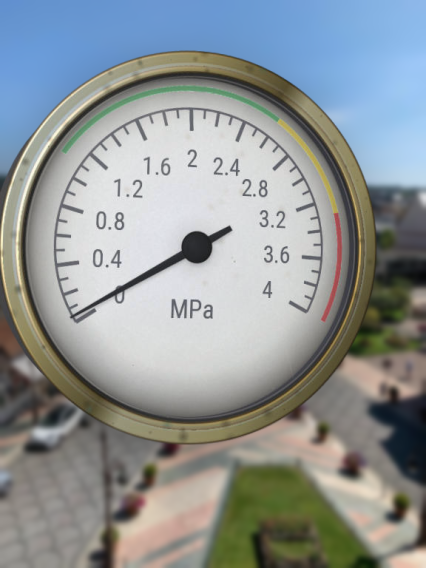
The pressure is 0.05 MPa
